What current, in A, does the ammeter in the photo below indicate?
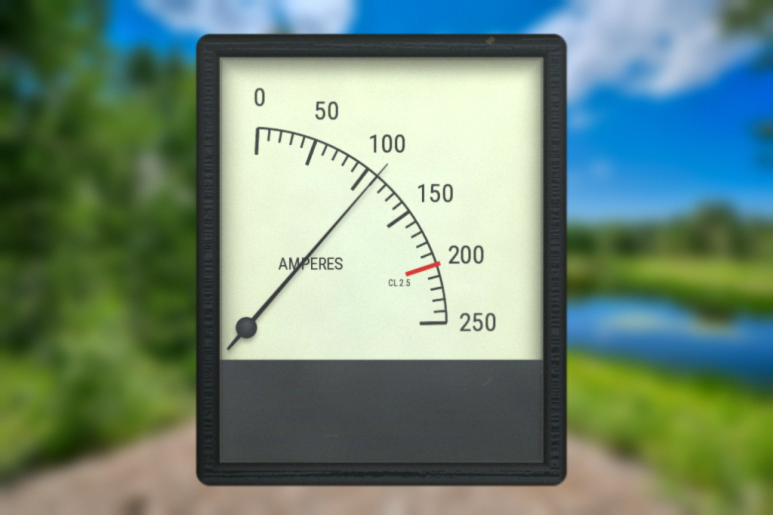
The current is 110 A
